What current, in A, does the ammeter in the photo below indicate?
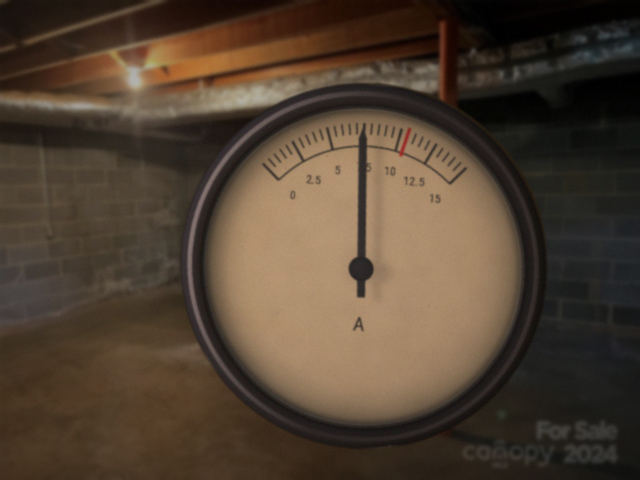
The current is 7.5 A
